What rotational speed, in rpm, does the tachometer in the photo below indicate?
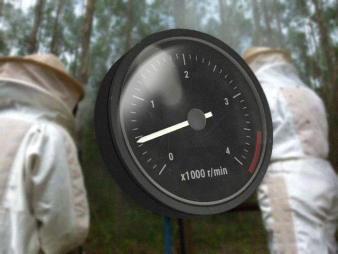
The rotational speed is 450 rpm
